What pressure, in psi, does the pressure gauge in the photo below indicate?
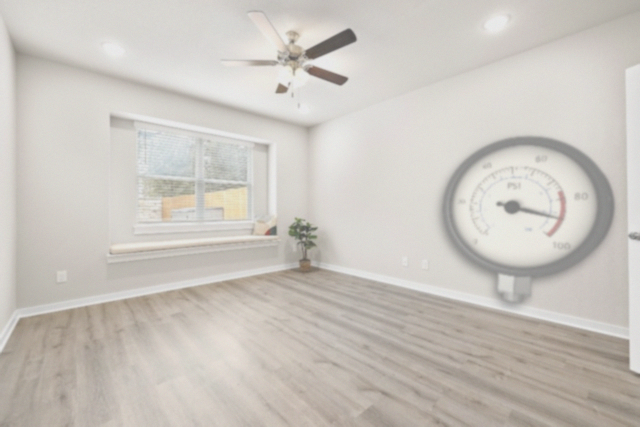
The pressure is 90 psi
